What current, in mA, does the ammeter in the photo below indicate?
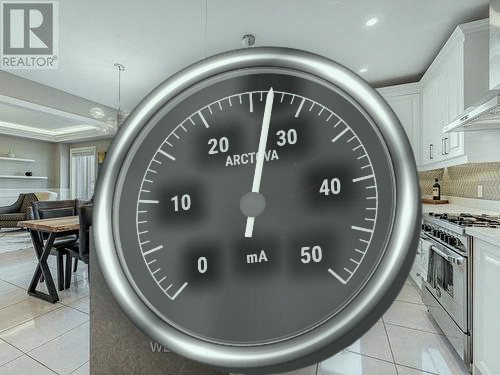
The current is 27 mA
